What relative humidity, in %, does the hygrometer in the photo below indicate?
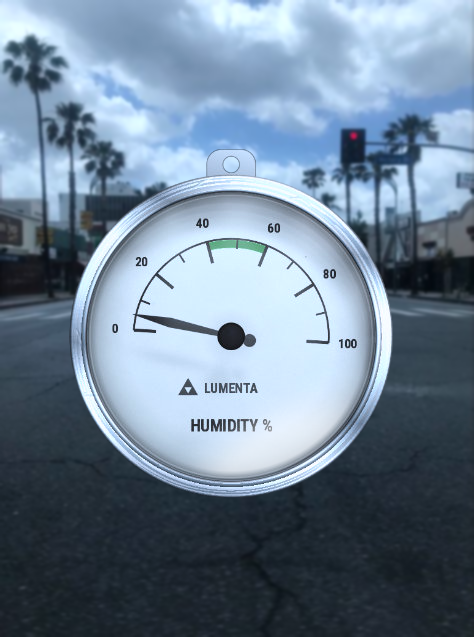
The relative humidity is 5 %
